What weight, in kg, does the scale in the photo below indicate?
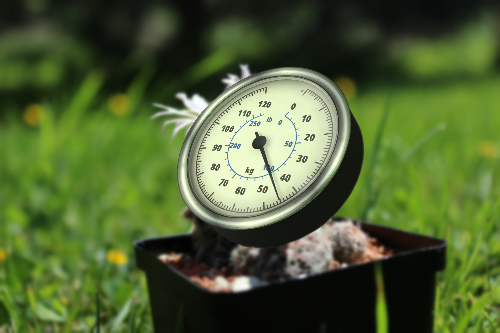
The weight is 45 kg
